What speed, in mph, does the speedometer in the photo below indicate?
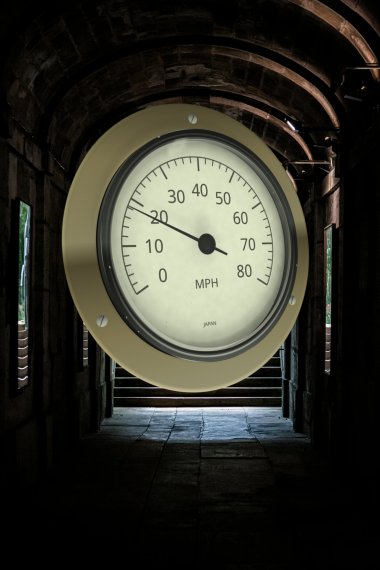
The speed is 18 mph
